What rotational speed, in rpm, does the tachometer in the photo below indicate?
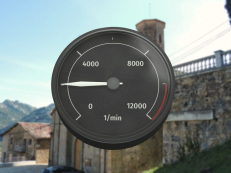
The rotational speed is 2000 rpm
